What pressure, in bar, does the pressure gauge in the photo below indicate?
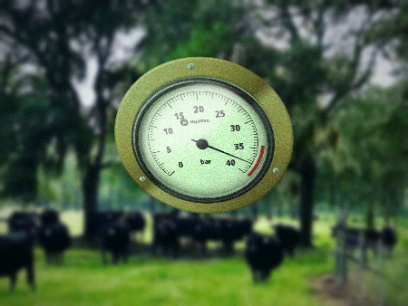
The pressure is 37.5 bar
